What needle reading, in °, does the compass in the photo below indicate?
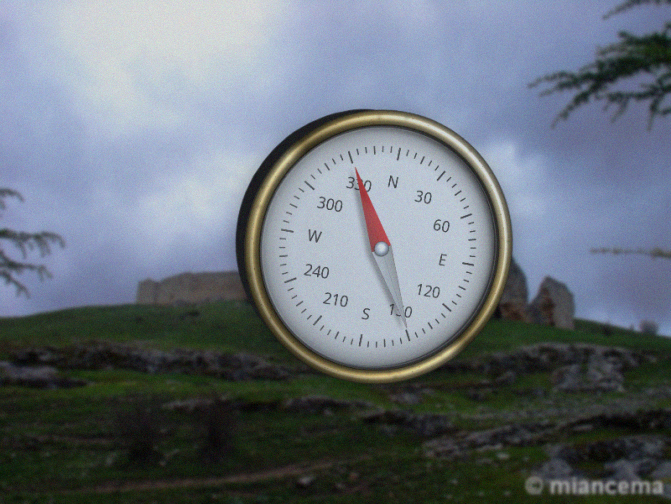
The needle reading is 330 °
